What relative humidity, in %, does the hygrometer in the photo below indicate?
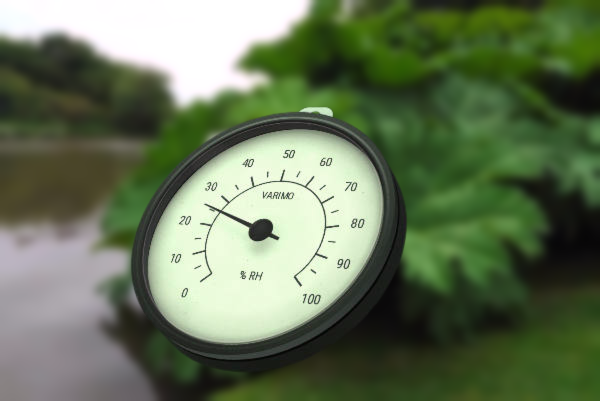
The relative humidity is 25 %
